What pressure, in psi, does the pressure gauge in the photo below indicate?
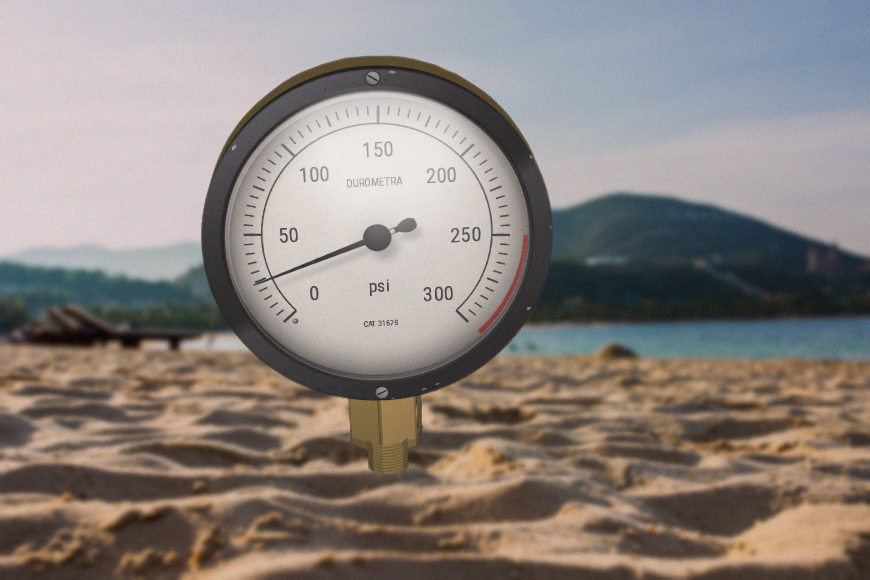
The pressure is 25 psi
